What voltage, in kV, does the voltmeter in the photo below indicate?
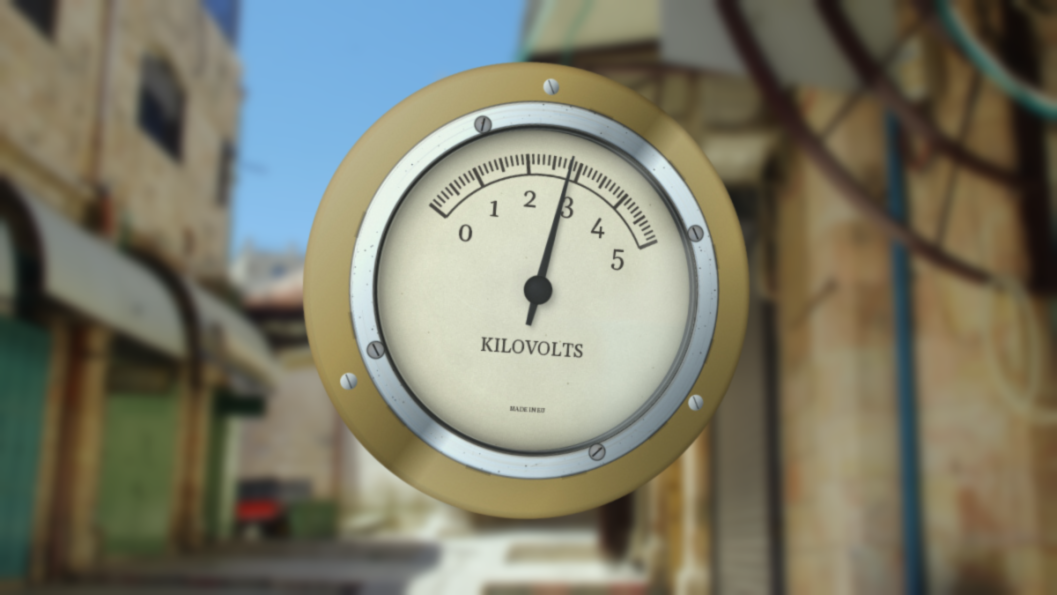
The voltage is 2.8 kV
